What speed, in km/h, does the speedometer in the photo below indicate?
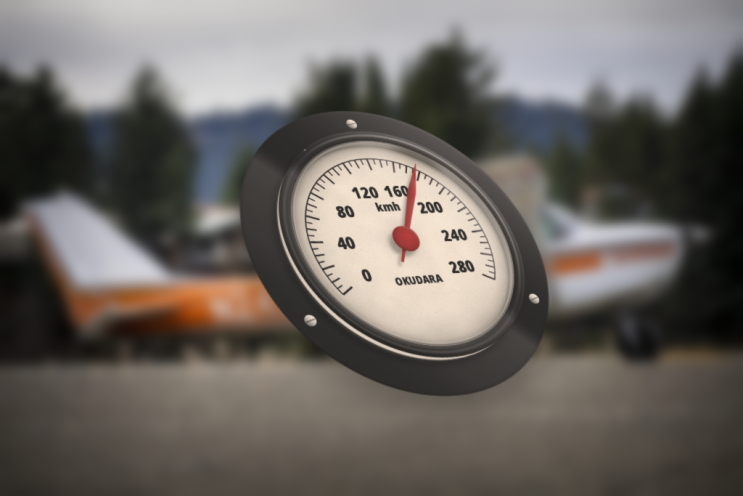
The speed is 175 km/h
